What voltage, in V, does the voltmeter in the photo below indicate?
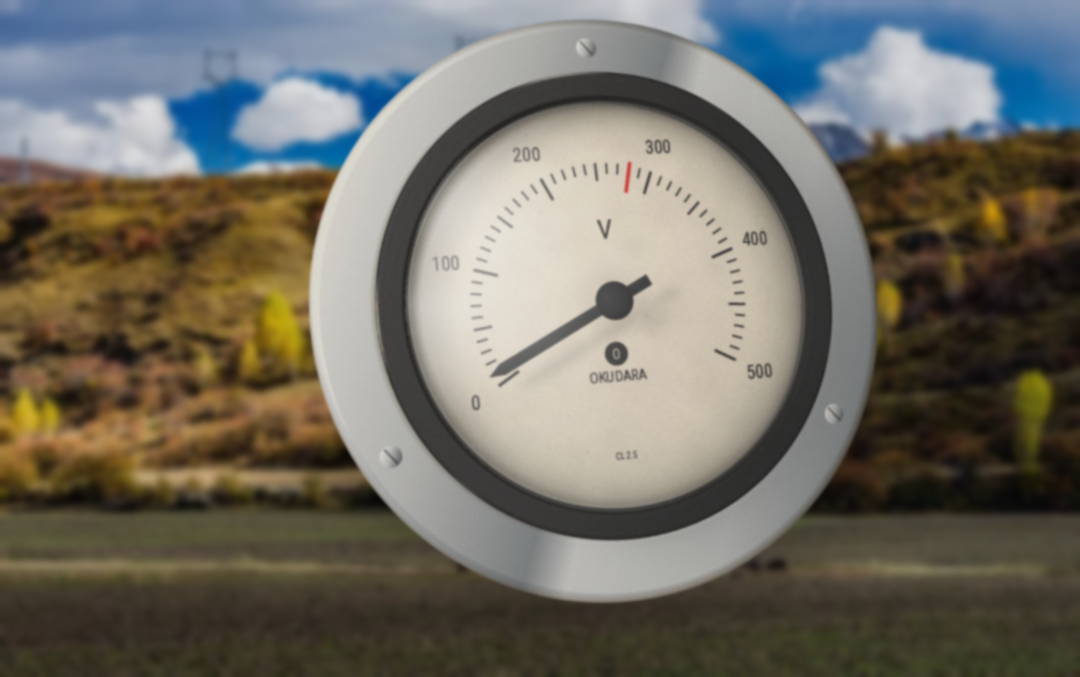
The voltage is 10 V
